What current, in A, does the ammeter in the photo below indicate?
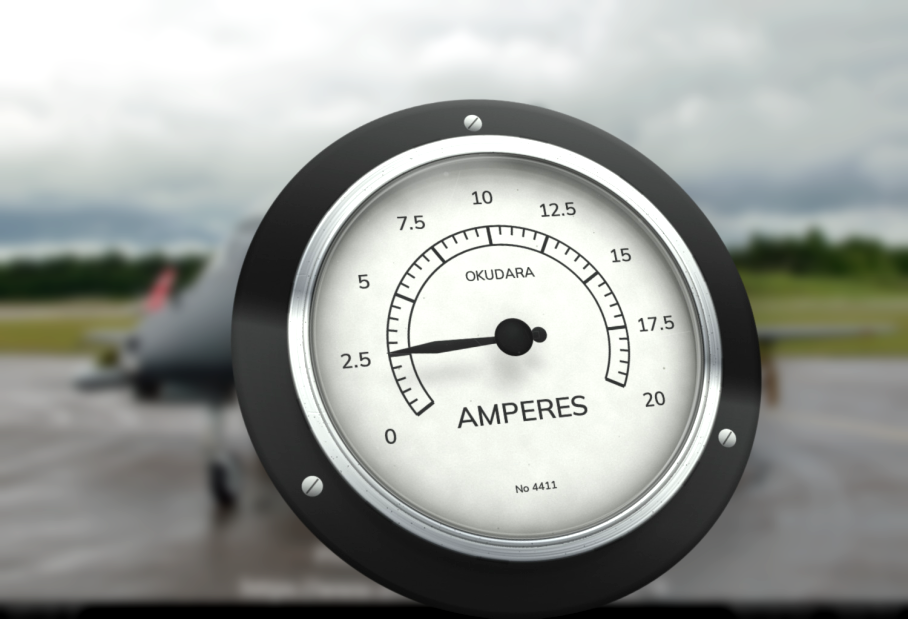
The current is 2.5 A
